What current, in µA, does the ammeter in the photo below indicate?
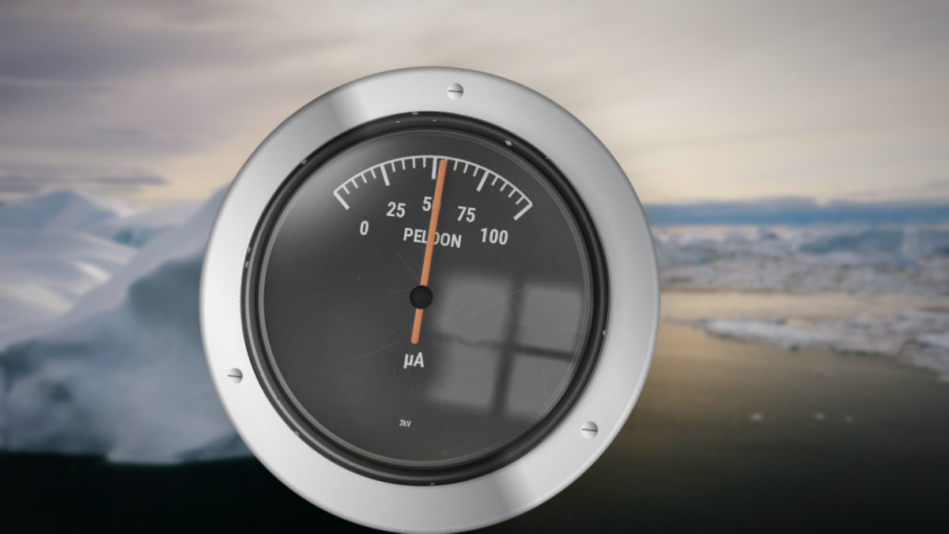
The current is 55 µA
